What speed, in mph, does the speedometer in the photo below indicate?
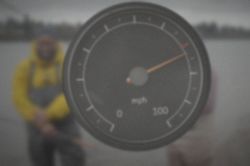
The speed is 72.5 mph
